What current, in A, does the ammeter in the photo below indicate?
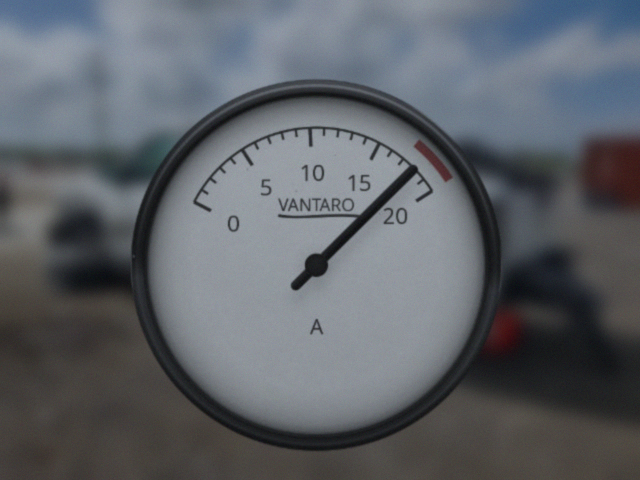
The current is 18 A
